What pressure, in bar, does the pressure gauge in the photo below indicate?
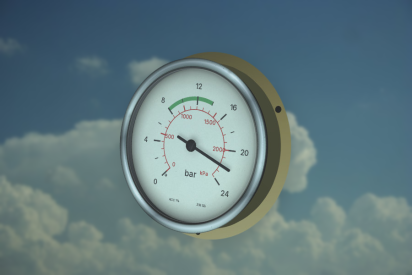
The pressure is 22 bar
